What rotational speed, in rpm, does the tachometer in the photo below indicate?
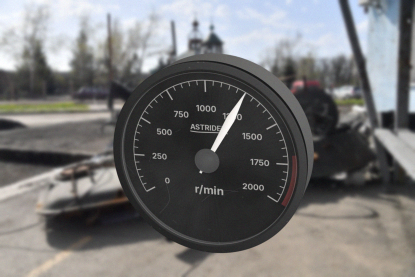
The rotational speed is 1250 rpm
